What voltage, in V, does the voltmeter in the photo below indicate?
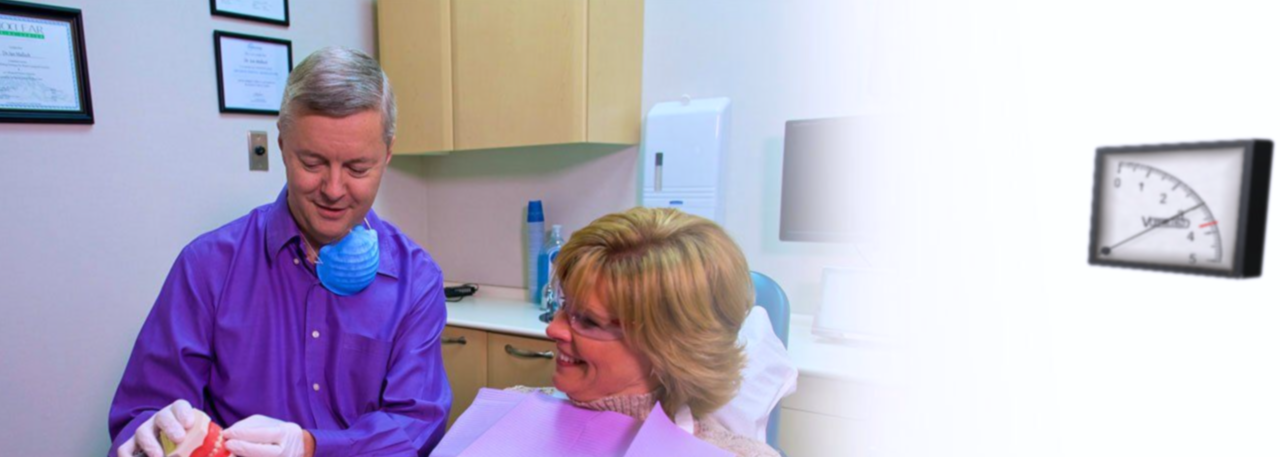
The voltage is 3 V
